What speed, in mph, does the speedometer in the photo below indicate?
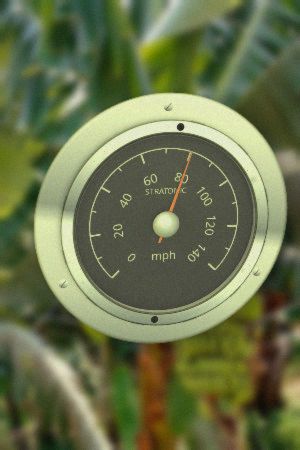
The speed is 80 mph
